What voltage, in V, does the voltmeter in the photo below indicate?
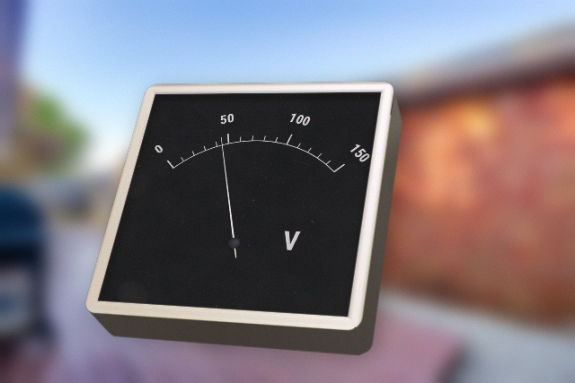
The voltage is 45 V
